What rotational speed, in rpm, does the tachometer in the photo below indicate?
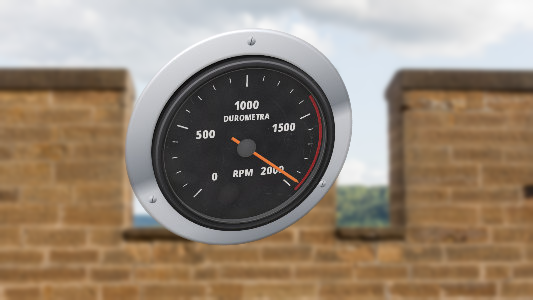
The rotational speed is 1950 rpm
